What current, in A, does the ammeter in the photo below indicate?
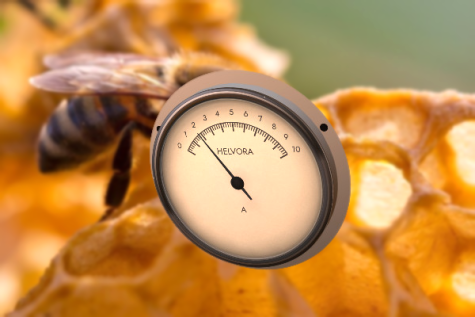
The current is 2 A
